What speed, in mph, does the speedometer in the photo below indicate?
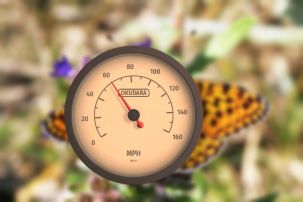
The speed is 60 mph
